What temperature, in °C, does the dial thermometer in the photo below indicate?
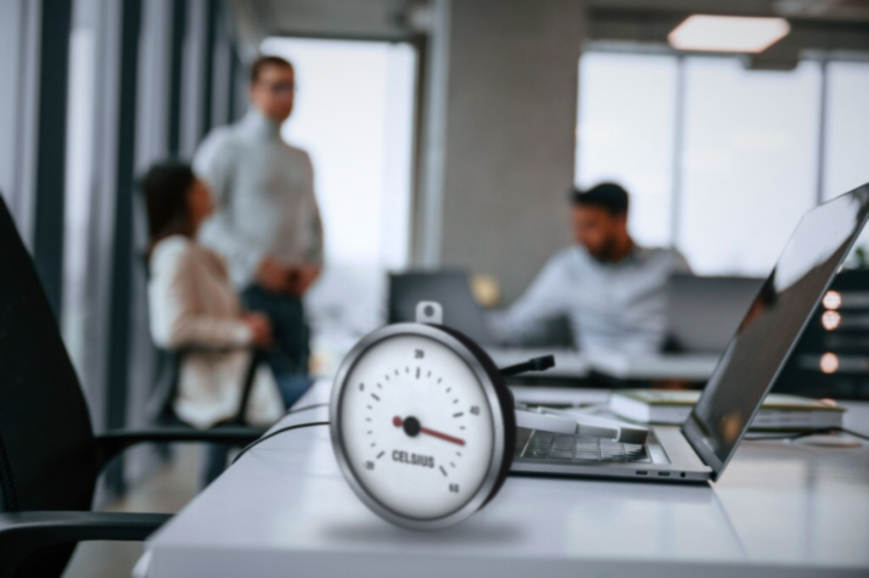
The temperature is 48 °C
